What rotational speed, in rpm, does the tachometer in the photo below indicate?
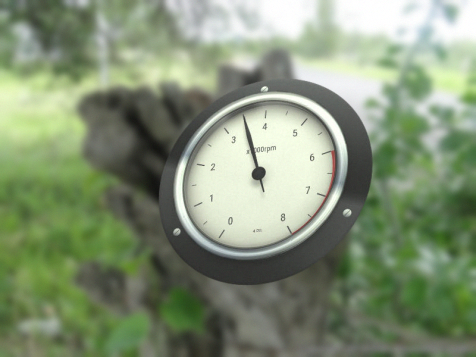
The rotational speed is 3500 rpm
